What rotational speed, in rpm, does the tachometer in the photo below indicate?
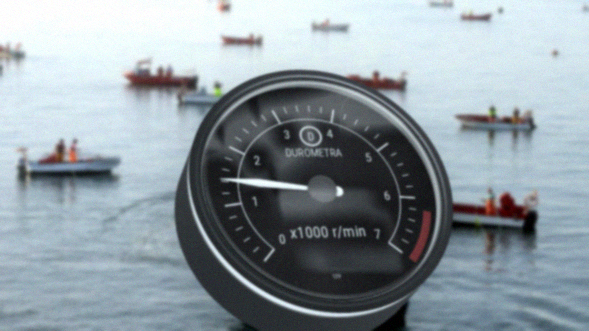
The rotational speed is 1400 rpm
